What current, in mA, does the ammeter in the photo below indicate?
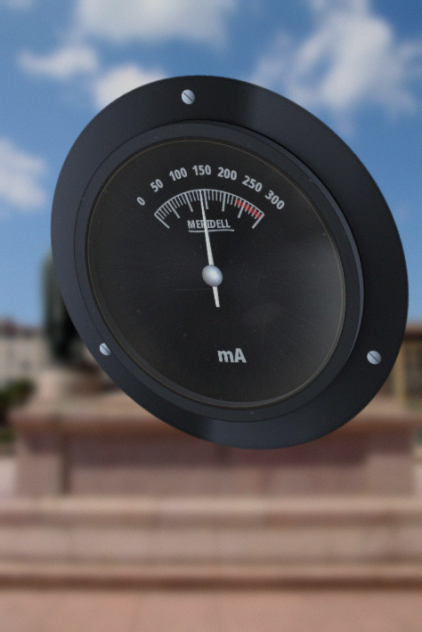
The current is 150 mA
